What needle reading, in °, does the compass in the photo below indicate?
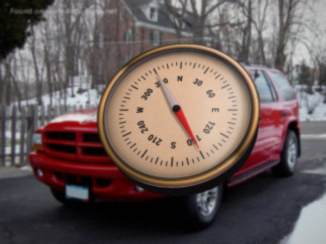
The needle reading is 150 °
